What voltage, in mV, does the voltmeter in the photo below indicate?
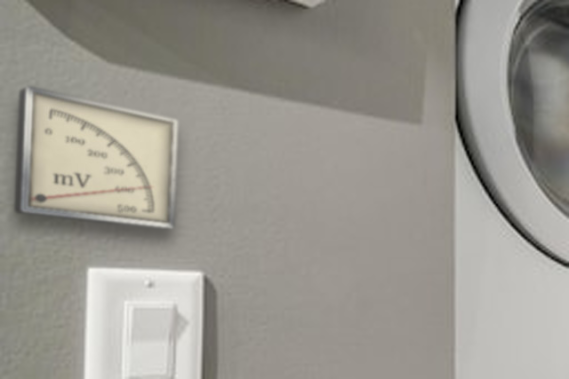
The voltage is 400 mV
